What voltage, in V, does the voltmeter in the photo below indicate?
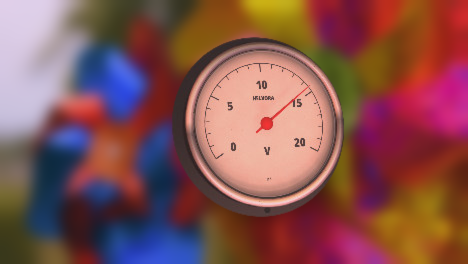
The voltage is 14.5 V
